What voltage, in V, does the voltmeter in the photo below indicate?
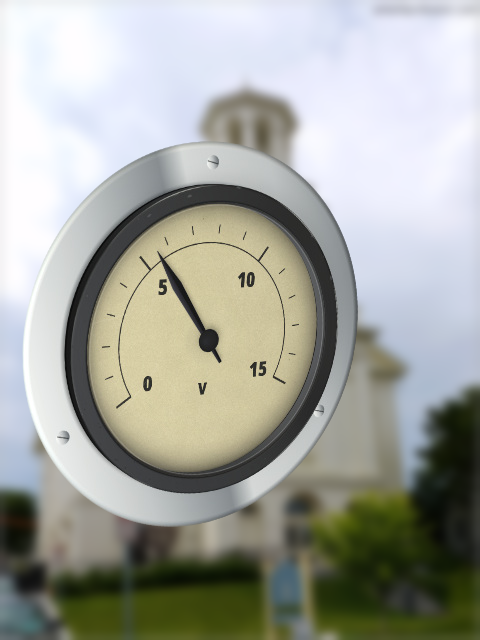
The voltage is 5.5 V
